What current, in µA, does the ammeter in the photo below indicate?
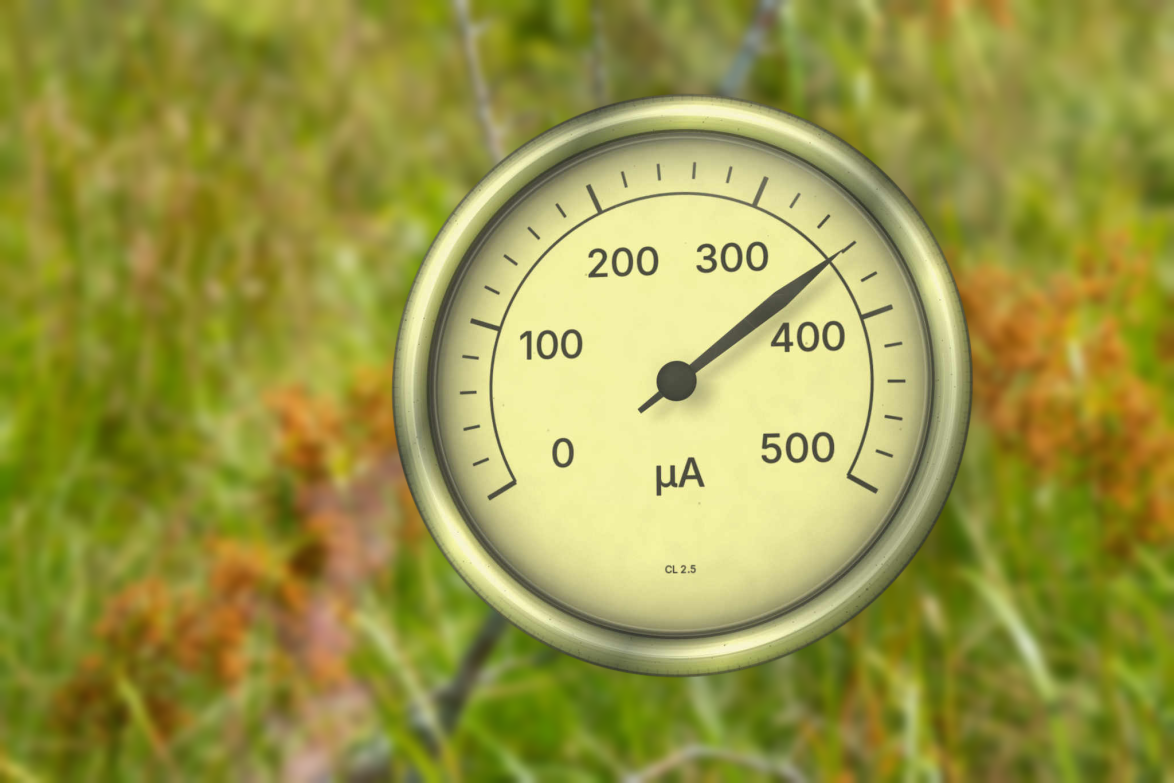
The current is 360 µA
